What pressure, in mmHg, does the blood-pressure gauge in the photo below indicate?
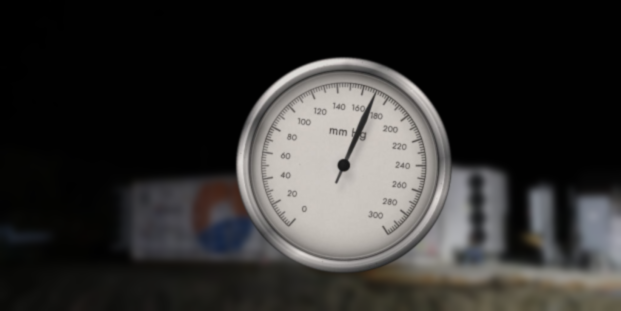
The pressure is 170 mmHg
